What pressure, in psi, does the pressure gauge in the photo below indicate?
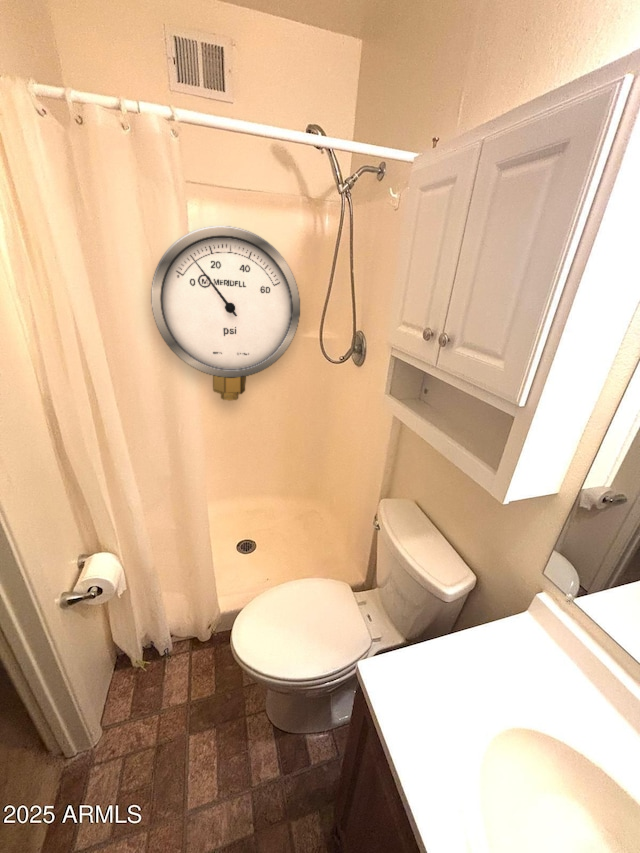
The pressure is 10 psi
